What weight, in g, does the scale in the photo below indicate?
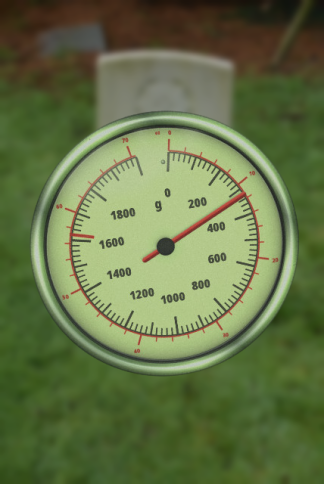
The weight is 320 g
